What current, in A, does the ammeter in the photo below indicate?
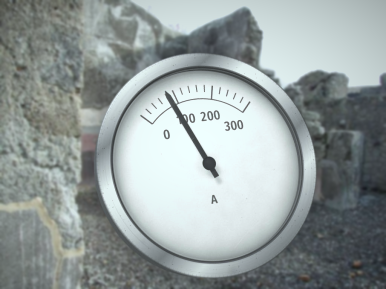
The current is 80 A
